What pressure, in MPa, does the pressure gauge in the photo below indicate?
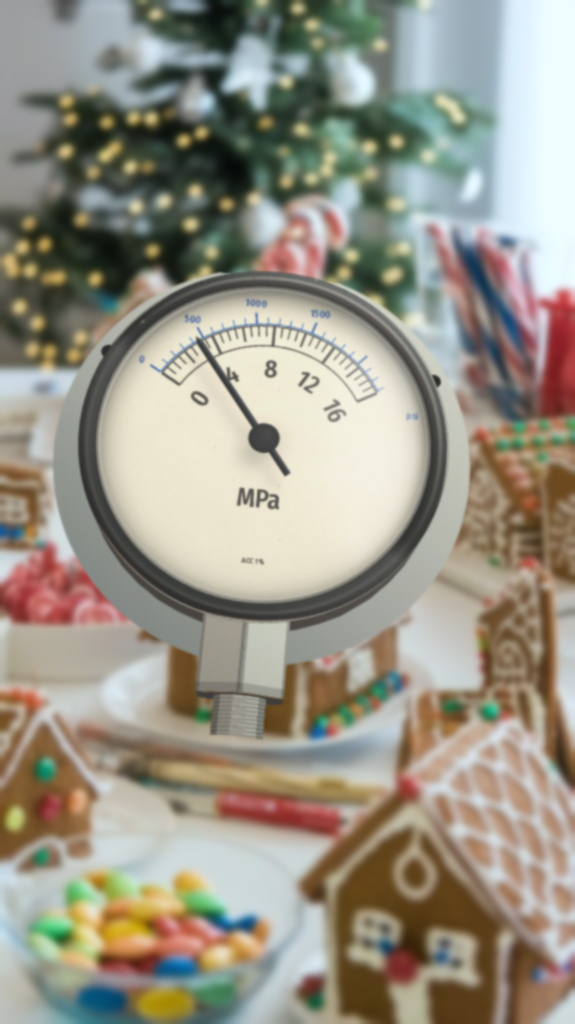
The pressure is 3 MPa
